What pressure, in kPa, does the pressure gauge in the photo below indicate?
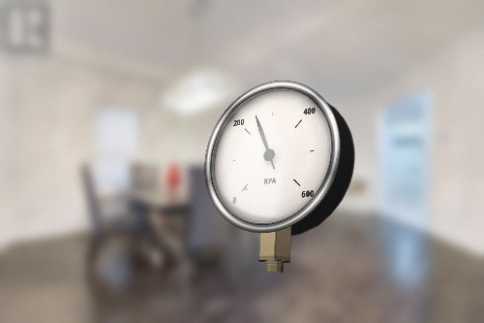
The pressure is 250 kPa
